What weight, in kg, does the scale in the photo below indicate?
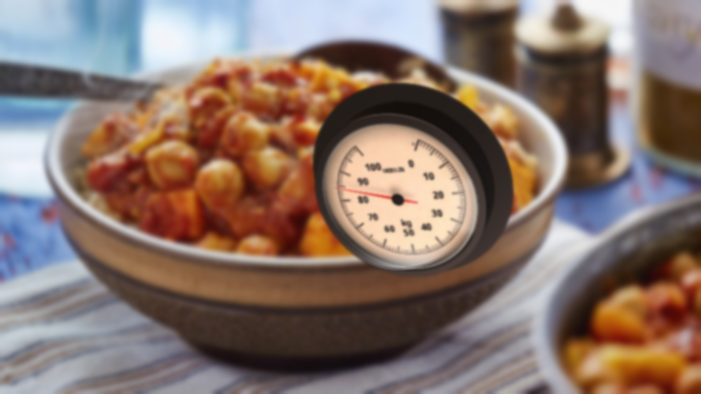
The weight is 85 kg
